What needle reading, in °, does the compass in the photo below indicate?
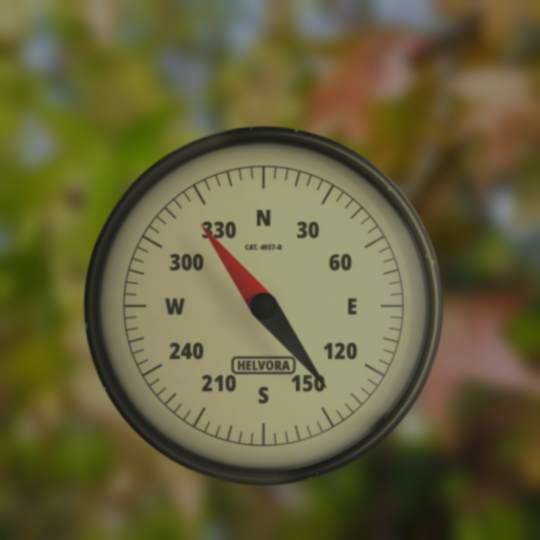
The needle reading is 322.5 °
